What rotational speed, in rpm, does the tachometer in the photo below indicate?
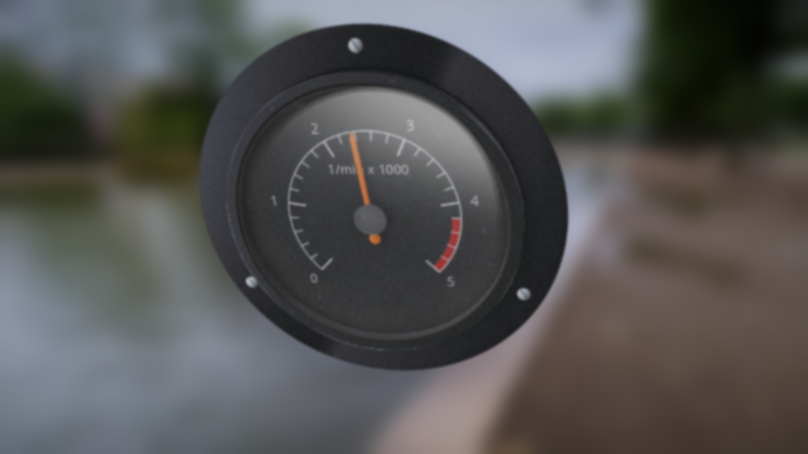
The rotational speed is 2400 rpm
